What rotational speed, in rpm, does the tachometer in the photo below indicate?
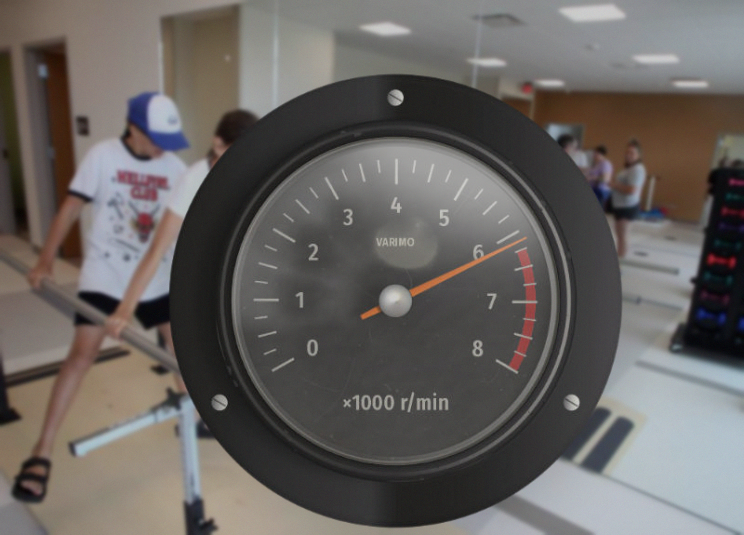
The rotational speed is 6125 rpm
